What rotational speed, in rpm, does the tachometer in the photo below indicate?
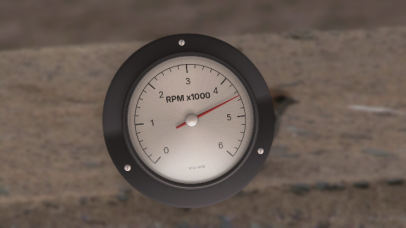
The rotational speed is 4500 rpm
